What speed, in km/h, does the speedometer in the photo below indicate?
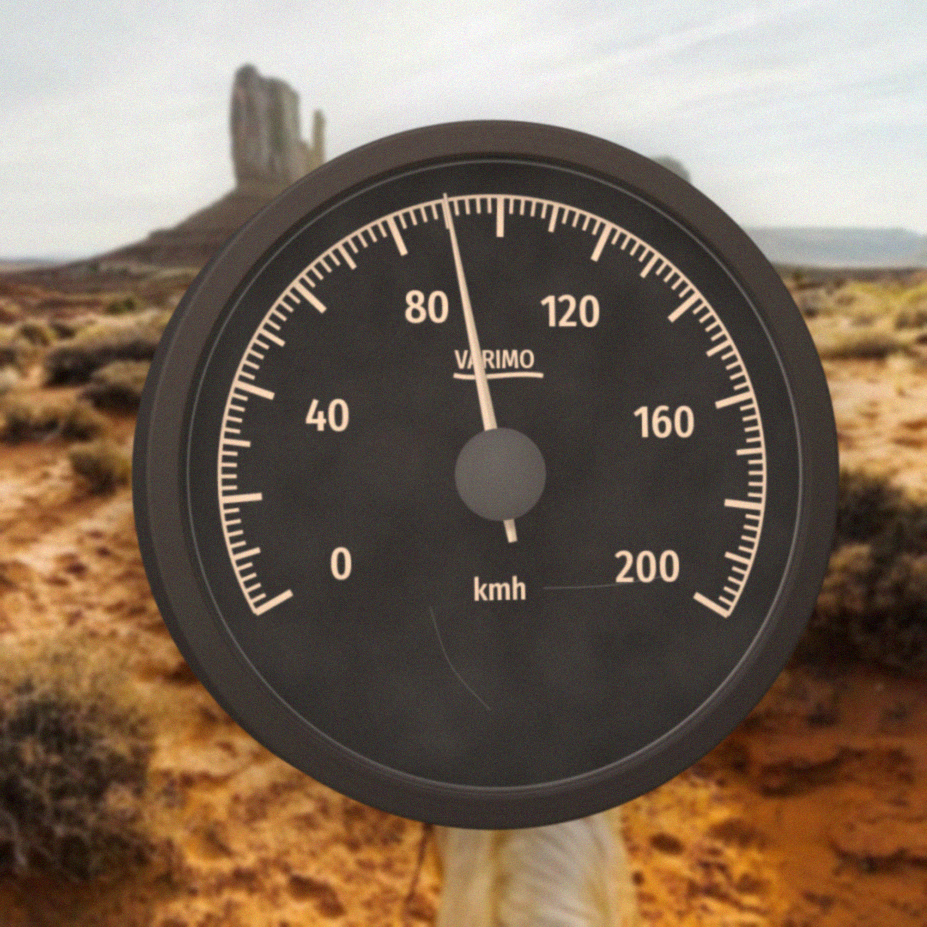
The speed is 90 km/h
